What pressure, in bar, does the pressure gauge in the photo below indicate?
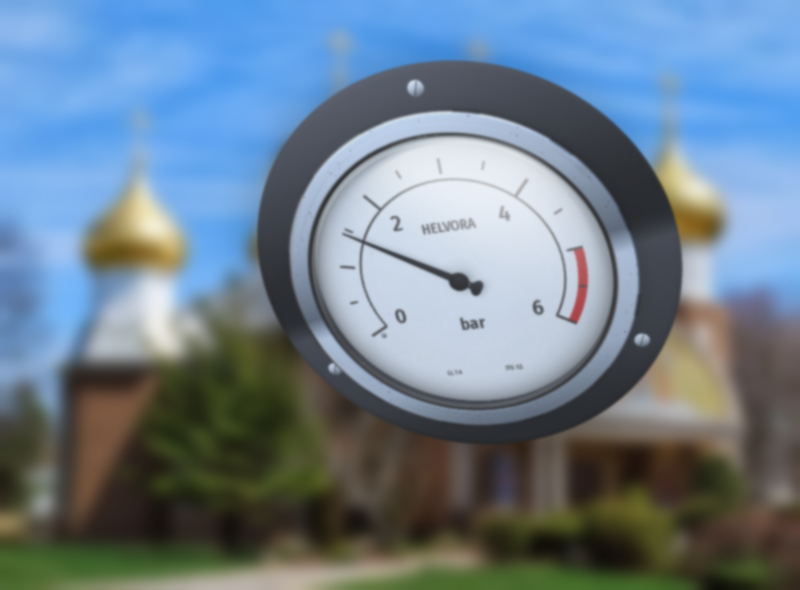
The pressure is 1.5 bar
